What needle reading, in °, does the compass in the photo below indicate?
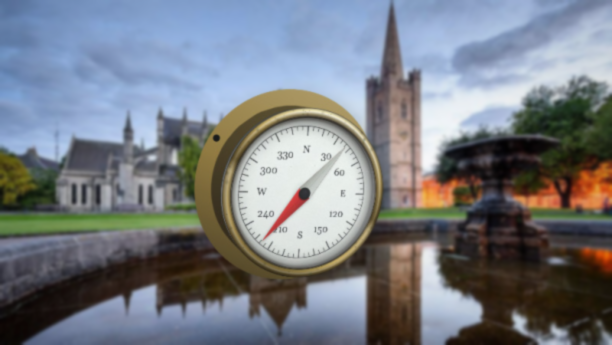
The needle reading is 220 °
